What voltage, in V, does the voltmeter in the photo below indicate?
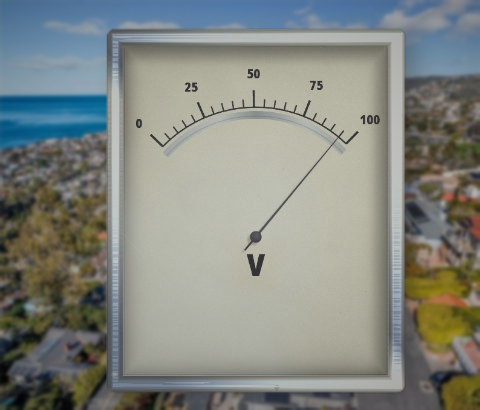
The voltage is 95 V
